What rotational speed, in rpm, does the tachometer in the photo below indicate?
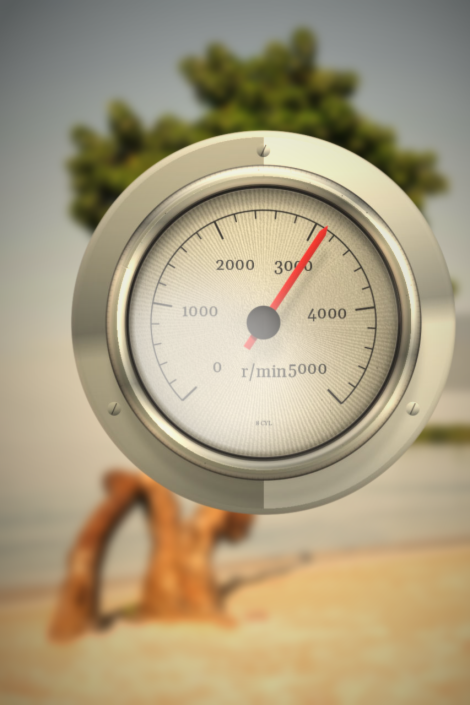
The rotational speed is 3100 rpm
